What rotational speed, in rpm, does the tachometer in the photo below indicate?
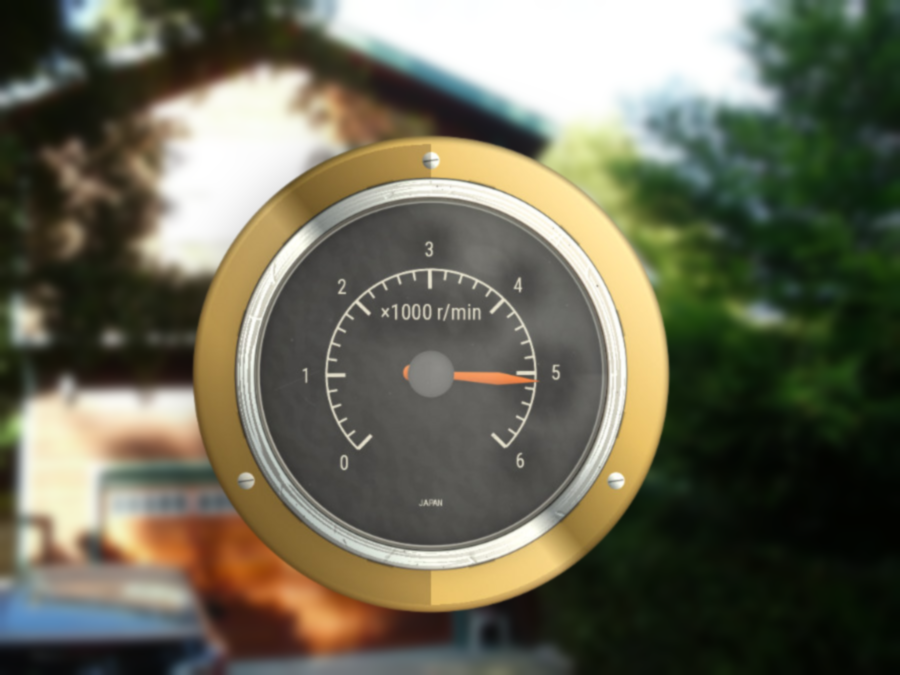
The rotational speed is 5100 rpm
